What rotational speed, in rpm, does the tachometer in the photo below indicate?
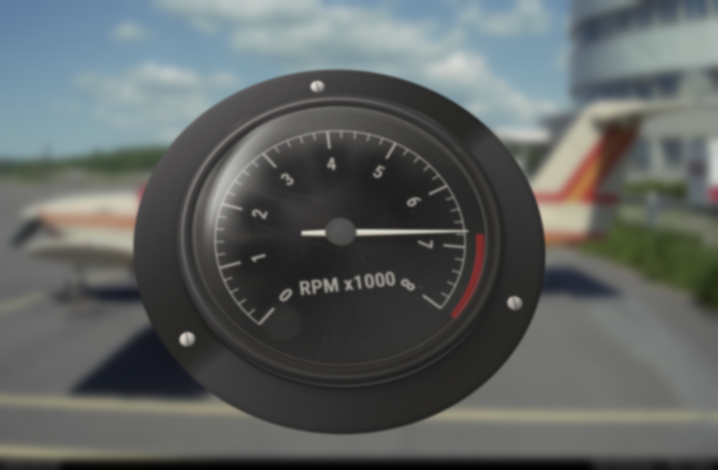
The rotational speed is 6800 rpm
